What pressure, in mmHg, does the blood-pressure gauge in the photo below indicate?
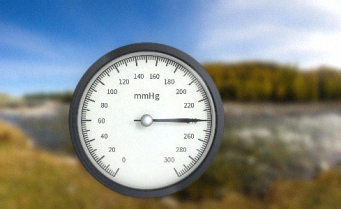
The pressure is 240 mmHg
